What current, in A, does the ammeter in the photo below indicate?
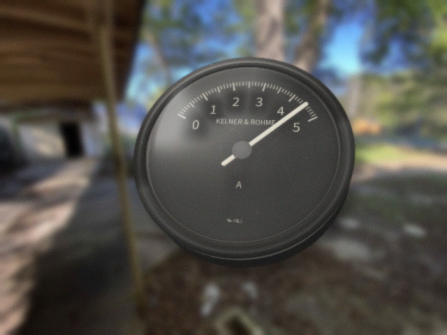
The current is 4.5 A
